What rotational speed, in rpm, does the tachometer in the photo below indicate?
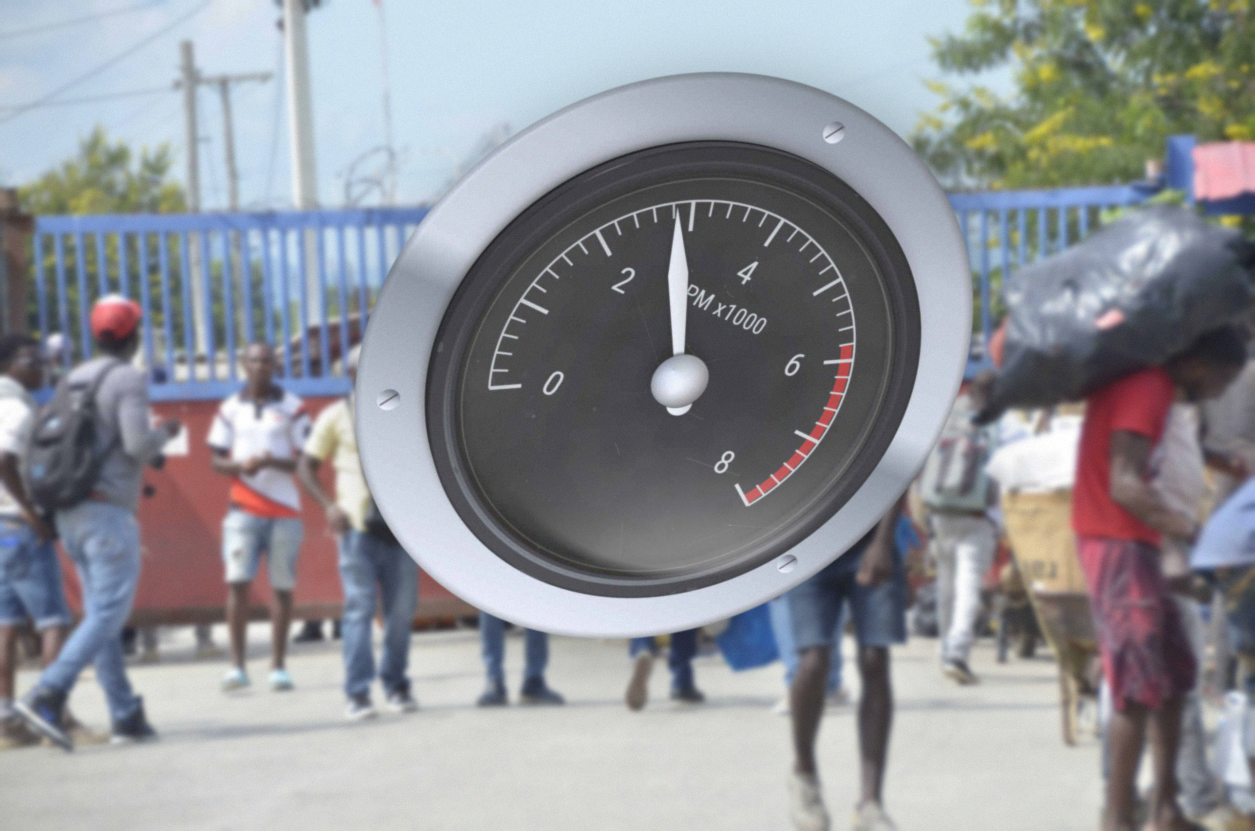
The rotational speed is 2800 rpm
